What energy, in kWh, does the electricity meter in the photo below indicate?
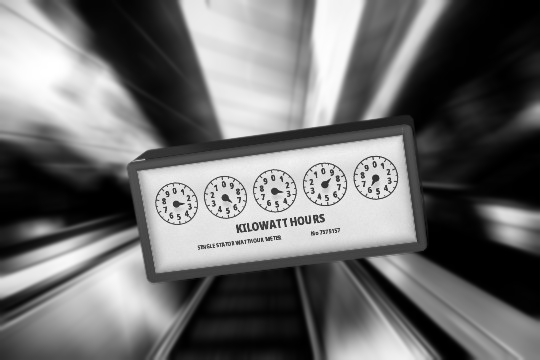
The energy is 26286 kWh
